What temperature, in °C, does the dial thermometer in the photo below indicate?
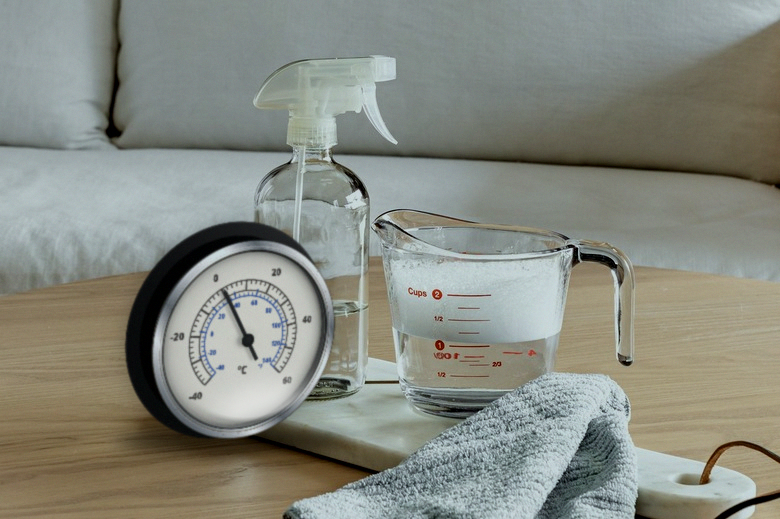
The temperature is 0 °C
